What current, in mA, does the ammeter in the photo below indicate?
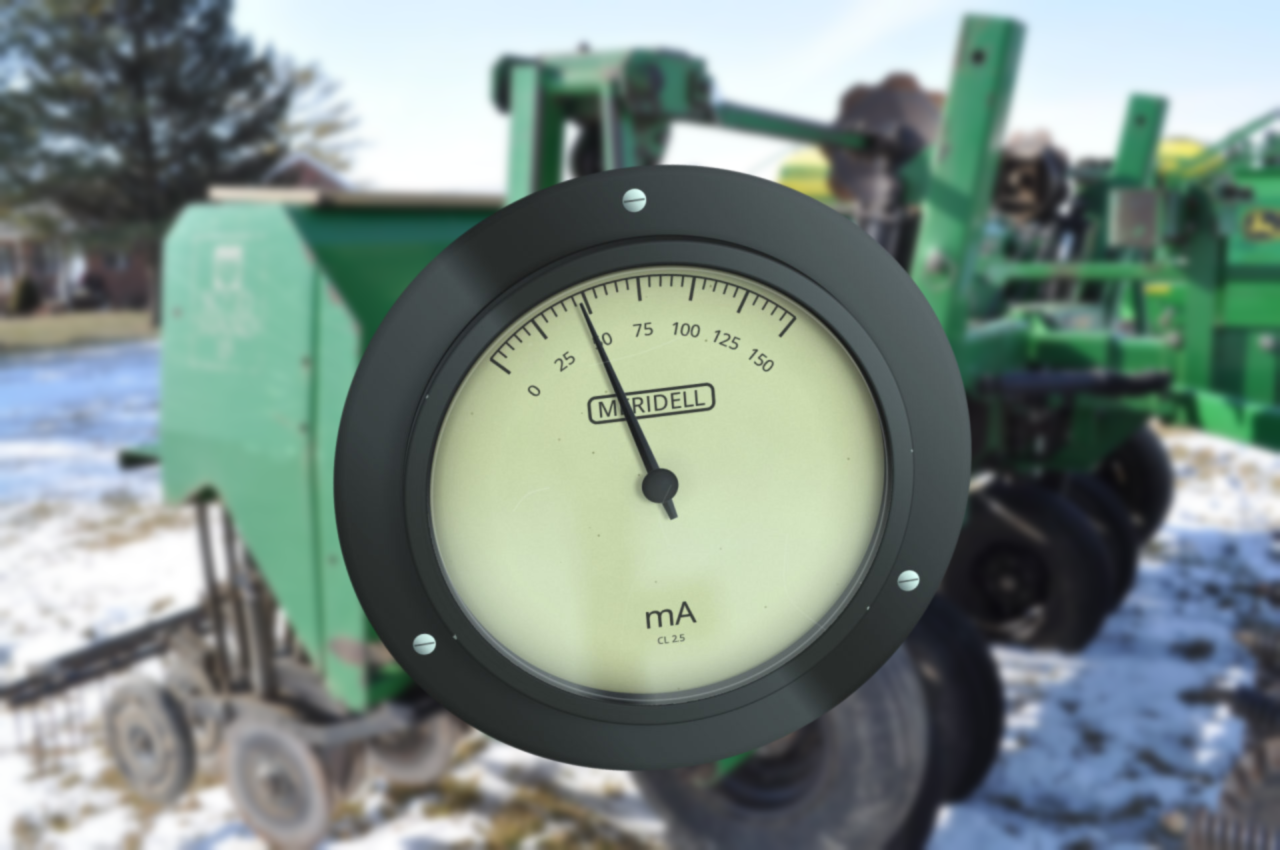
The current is 47.5 mA
